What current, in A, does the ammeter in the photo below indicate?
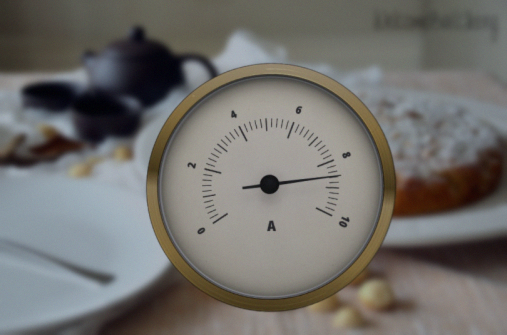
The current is 8.6 A
